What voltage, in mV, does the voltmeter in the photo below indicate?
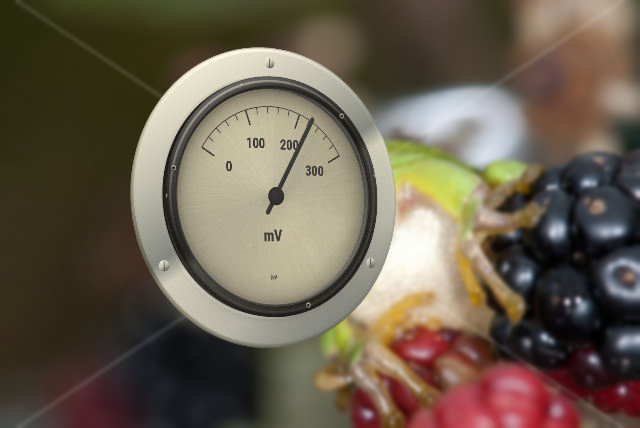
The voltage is 220 mV
